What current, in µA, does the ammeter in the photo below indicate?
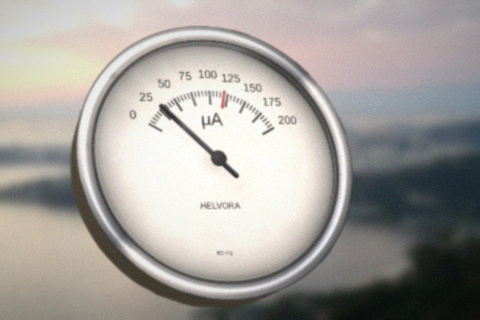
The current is 25 µA
